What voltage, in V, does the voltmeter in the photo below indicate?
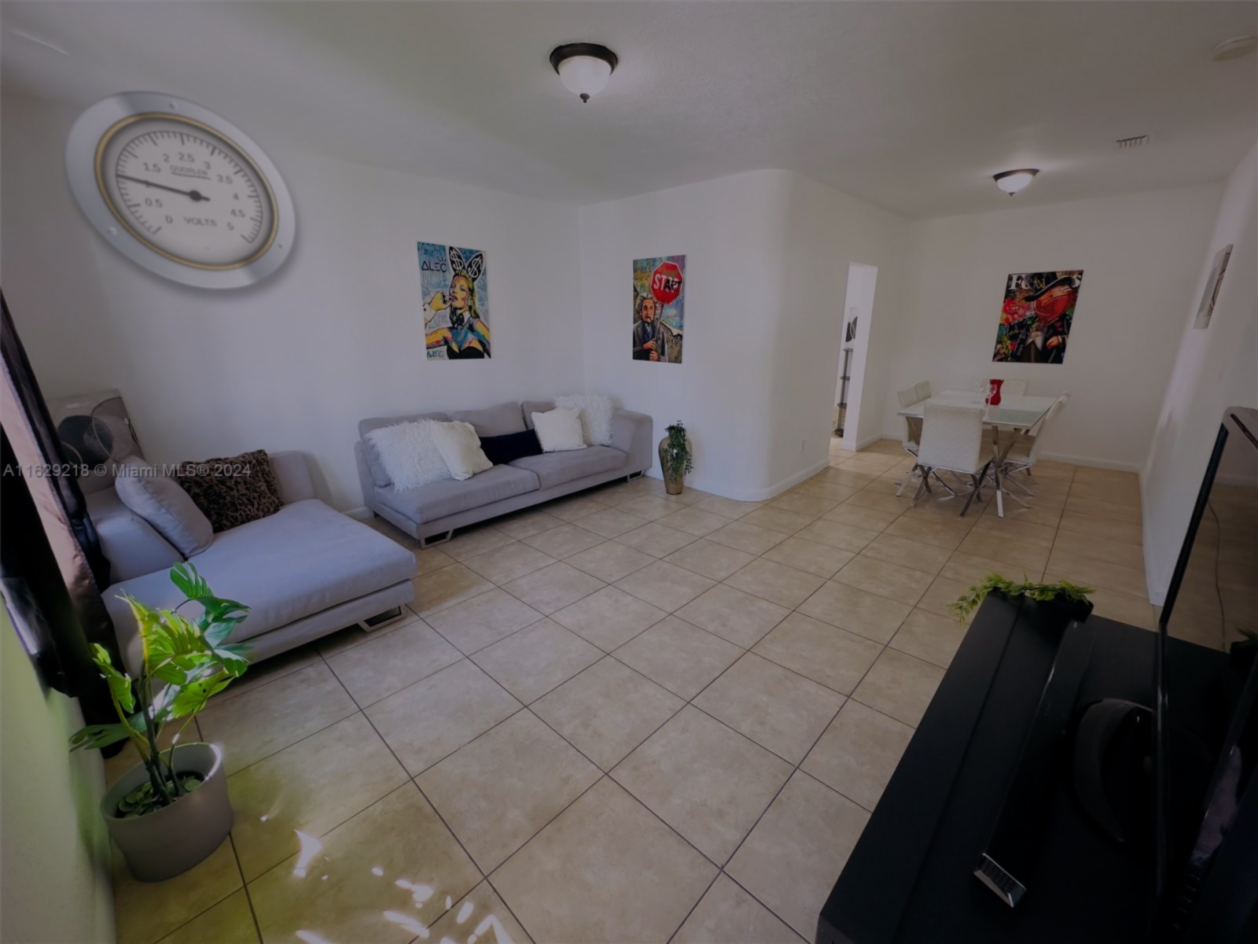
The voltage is 1 V
